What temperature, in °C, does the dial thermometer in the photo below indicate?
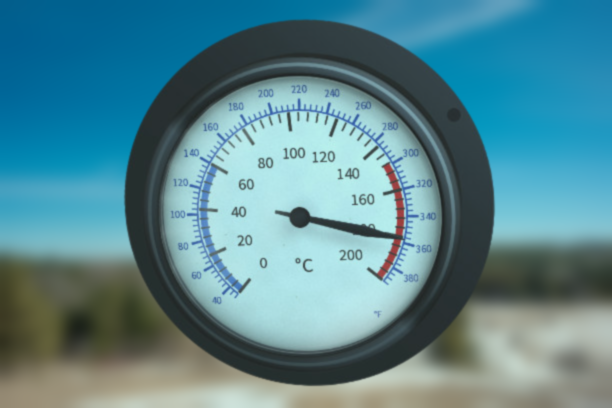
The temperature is 180 °C
